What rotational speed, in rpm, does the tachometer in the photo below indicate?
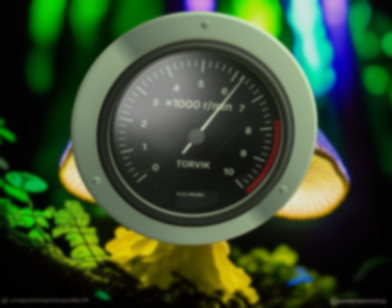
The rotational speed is 6200 rpm
